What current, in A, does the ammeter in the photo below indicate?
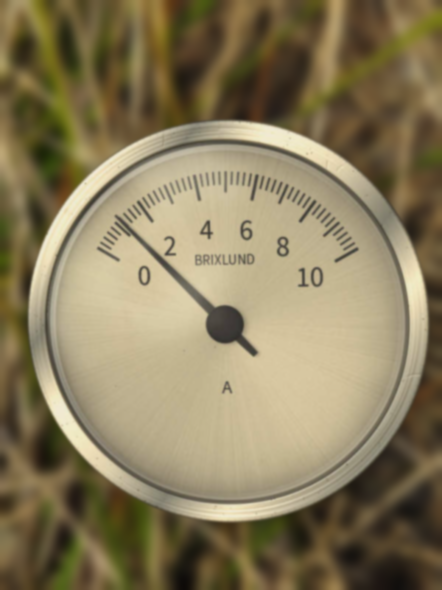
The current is 1.2 A
